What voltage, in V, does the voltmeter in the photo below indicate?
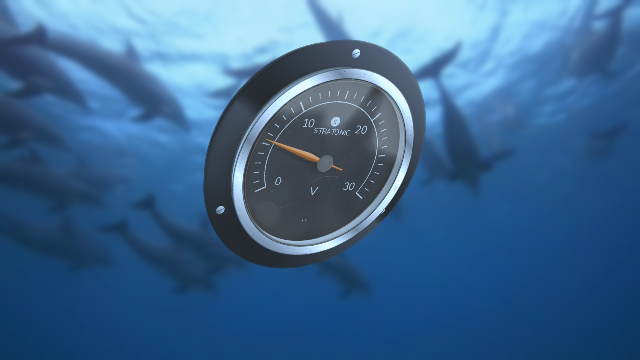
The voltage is 5.5 V
